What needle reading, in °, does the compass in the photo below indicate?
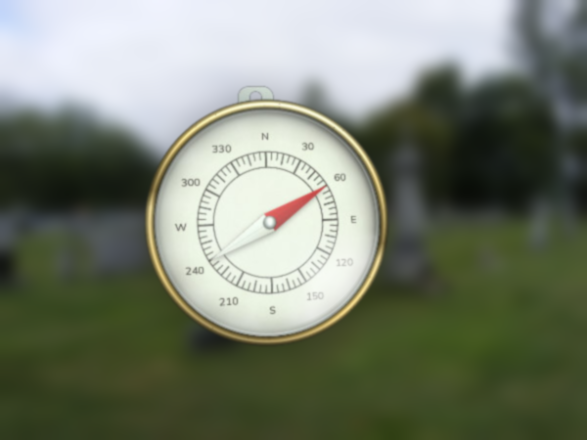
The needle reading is 60 °
